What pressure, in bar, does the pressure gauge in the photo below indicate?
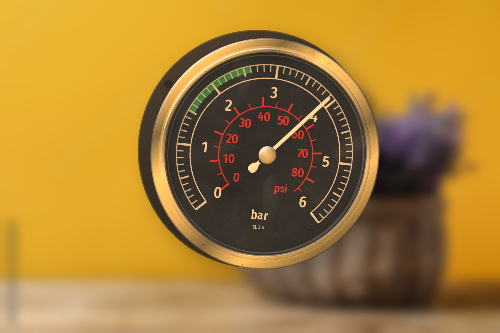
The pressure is 3.9 bar
